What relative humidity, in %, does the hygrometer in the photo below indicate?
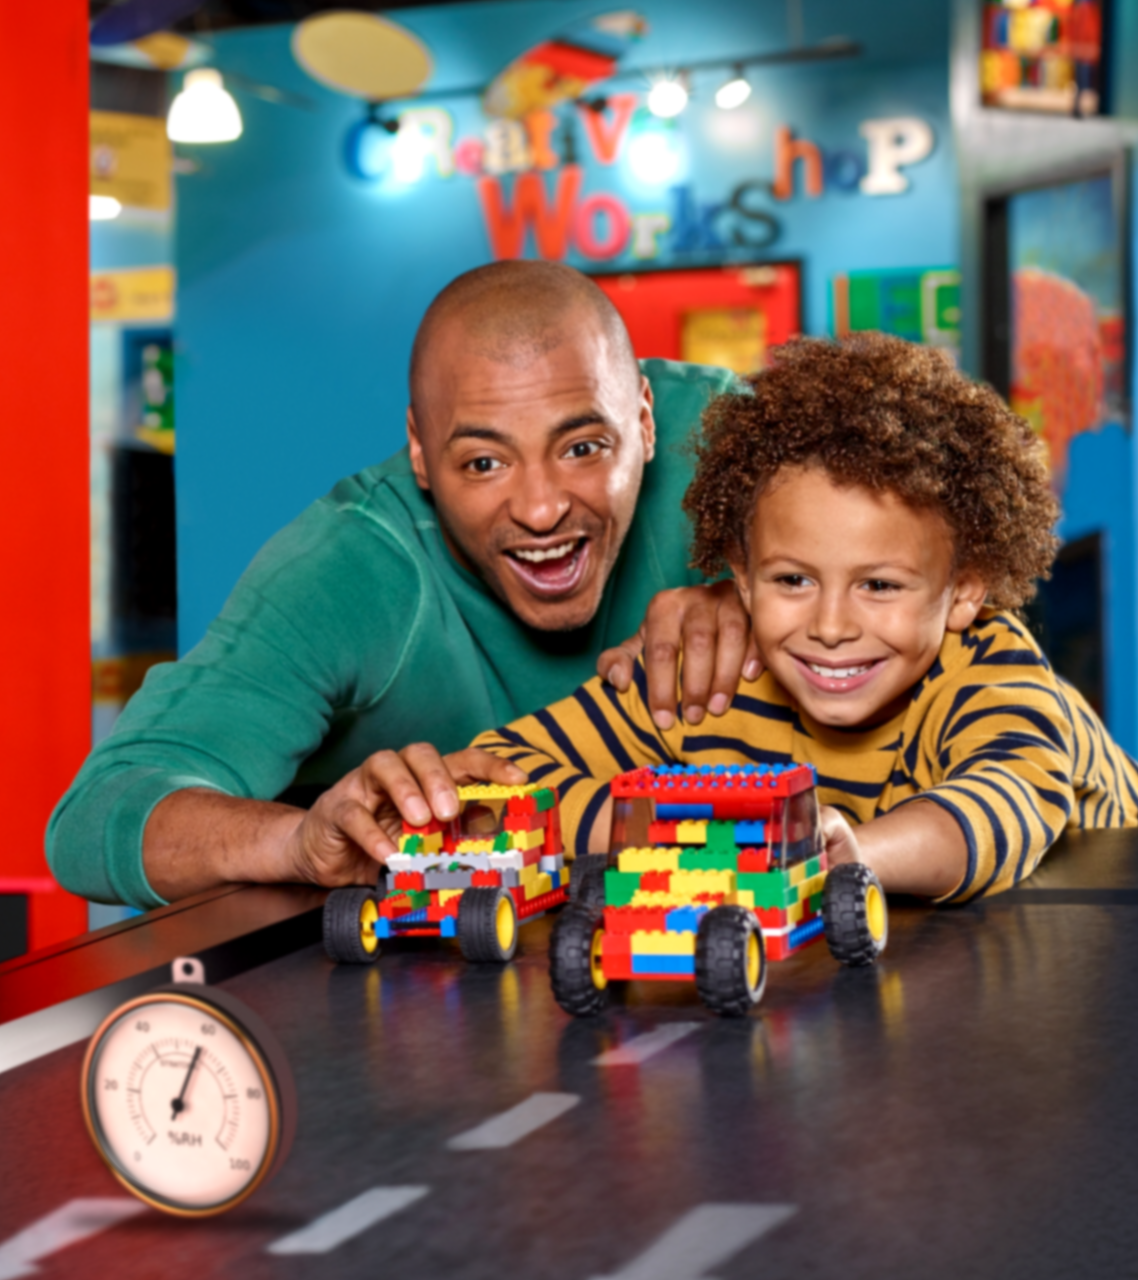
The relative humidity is 60 %
